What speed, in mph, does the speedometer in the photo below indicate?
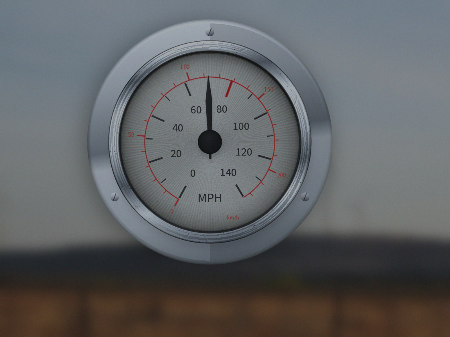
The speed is 70 mph
